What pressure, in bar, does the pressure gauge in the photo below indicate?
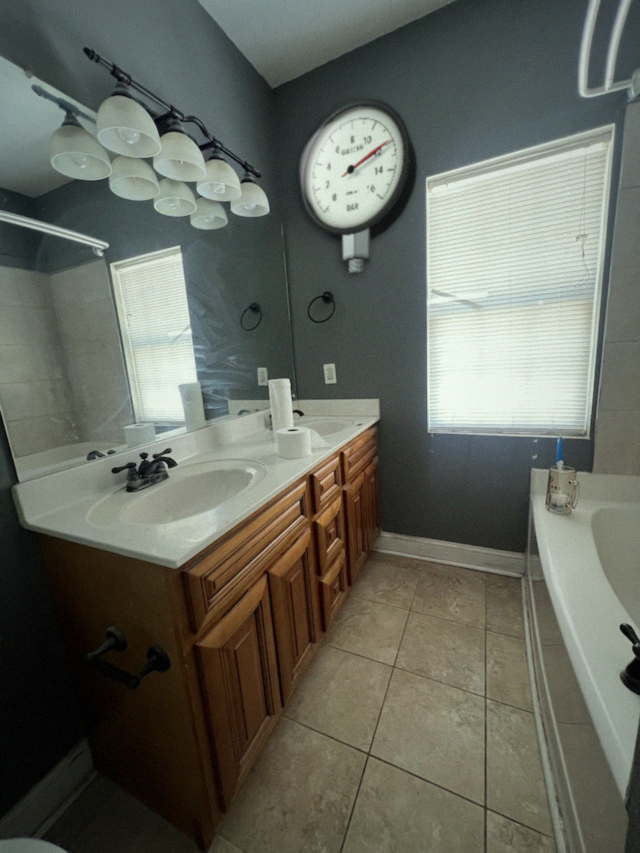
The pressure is 12 bar
